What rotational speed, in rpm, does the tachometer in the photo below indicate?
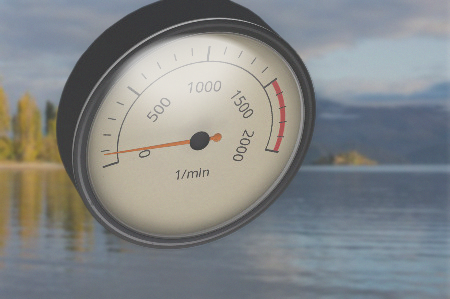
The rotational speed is 100 rpm
